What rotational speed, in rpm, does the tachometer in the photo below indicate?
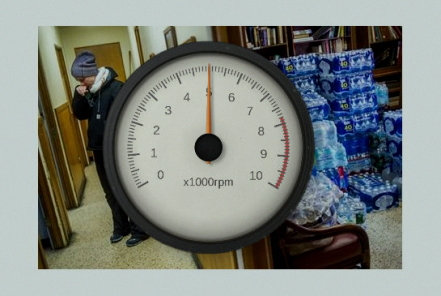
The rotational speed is 5000 rpm
